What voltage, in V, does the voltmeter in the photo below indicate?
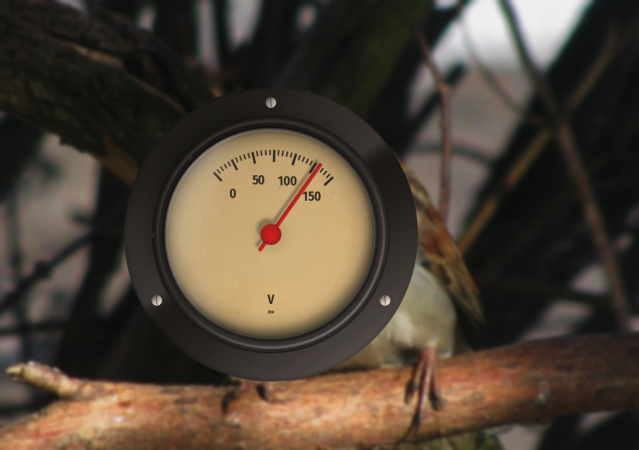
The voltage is 130 V
